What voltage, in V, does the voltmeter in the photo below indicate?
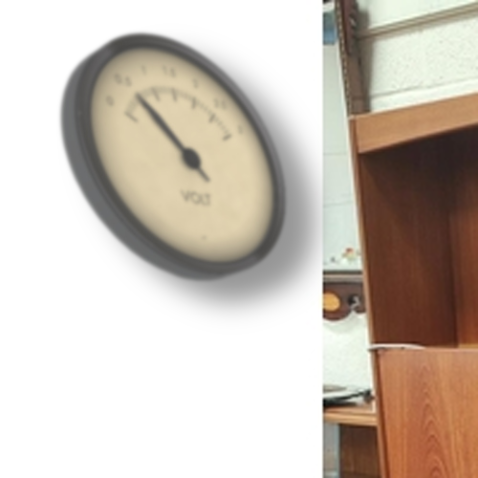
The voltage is 0.5 V
